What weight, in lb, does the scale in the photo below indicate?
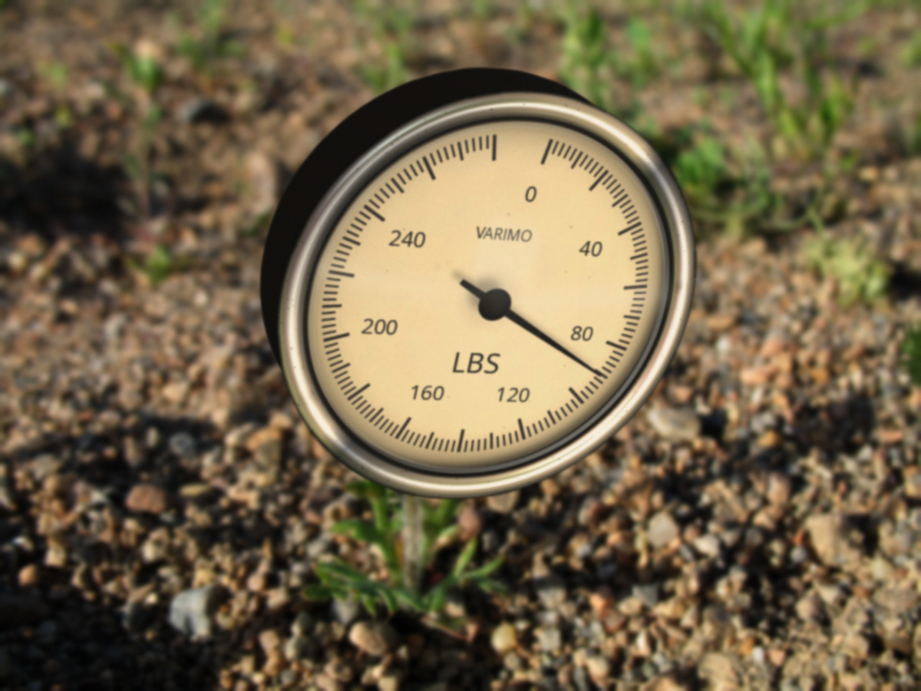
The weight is 90 lb
